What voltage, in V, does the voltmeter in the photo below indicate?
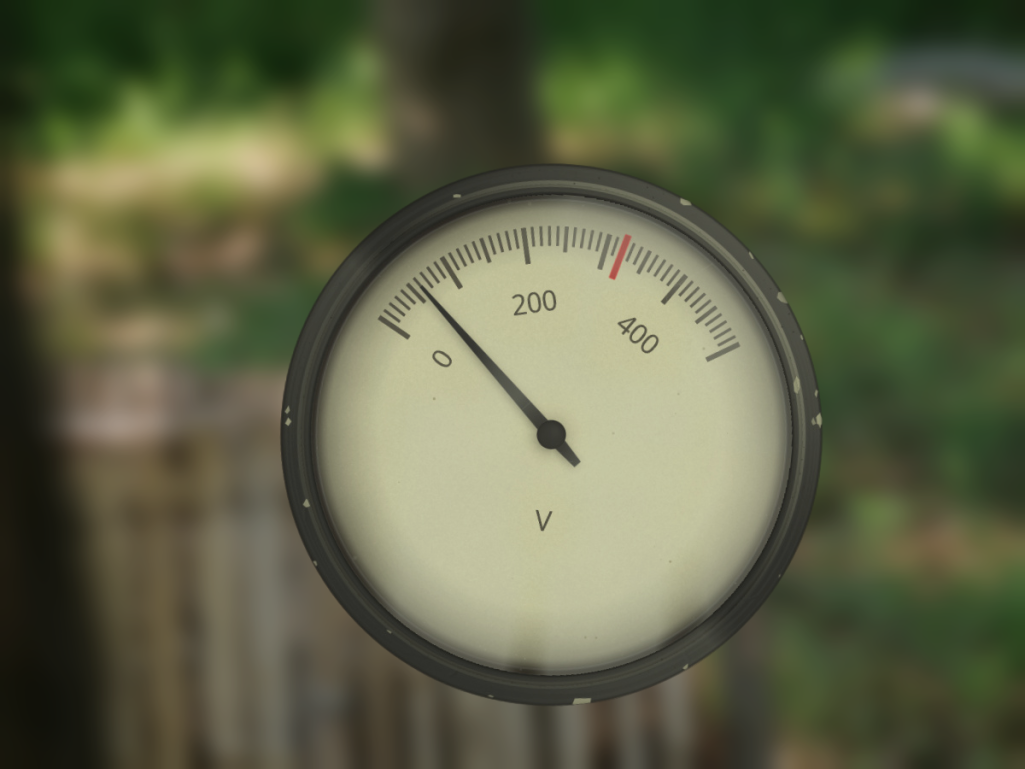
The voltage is 60 V
